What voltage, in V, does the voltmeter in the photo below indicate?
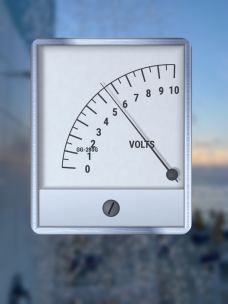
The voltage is 5.5 V
